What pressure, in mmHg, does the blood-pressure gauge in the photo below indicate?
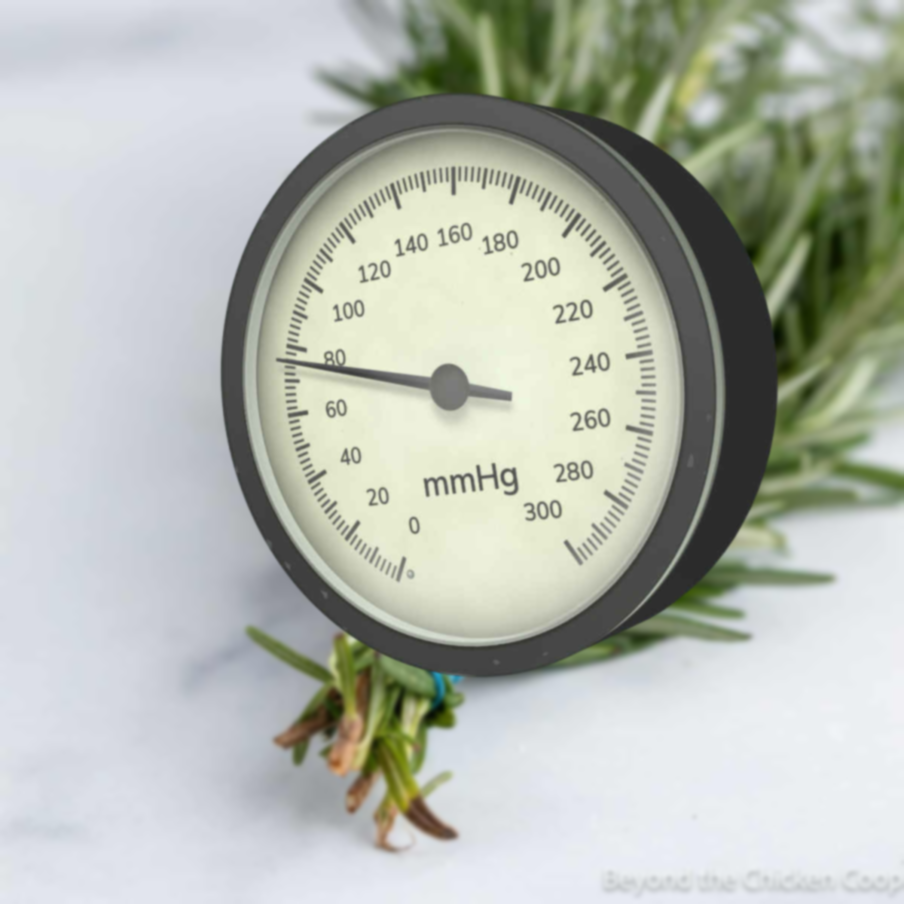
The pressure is 76 mmHg
